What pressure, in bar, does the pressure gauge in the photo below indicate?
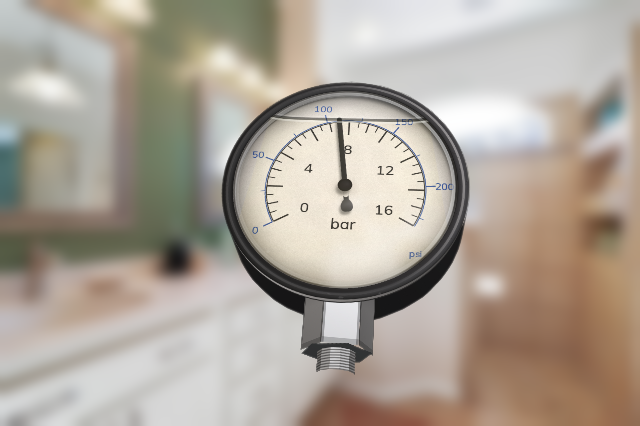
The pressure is 7.5 bar
